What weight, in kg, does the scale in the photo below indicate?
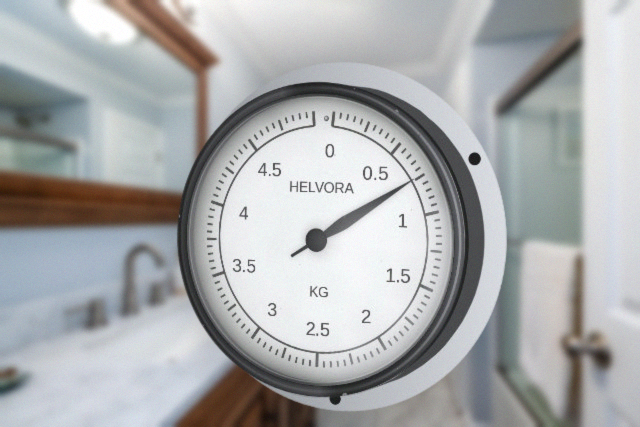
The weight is 0.75 kg
